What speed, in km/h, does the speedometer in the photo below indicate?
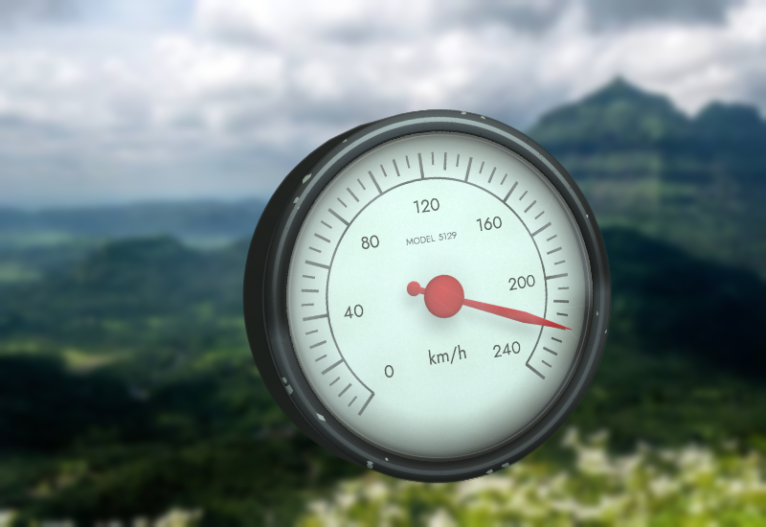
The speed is 220 km/h
